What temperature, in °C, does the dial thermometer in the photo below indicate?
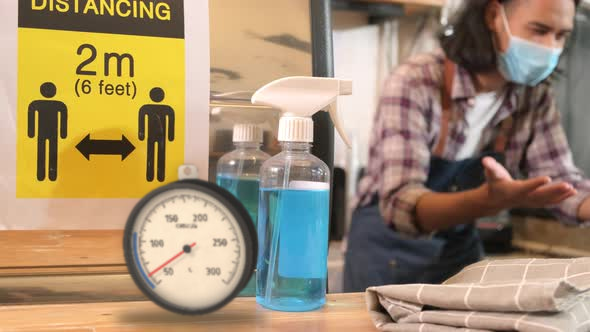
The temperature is 62.5 °C
